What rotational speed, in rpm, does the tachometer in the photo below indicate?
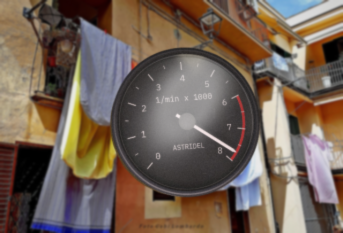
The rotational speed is 7750 rpm
